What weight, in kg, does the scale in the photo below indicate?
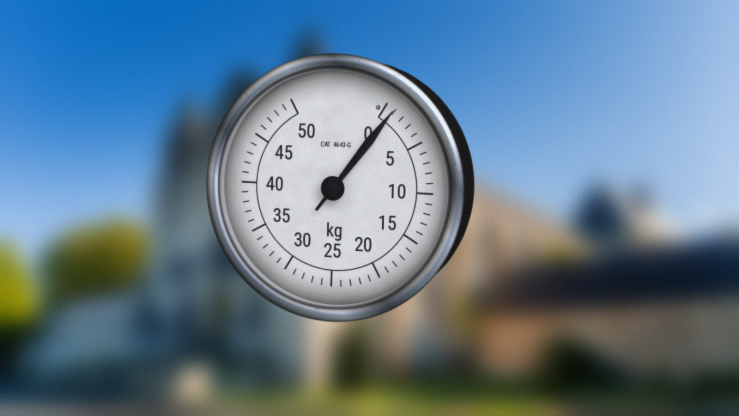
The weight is 1 kg
